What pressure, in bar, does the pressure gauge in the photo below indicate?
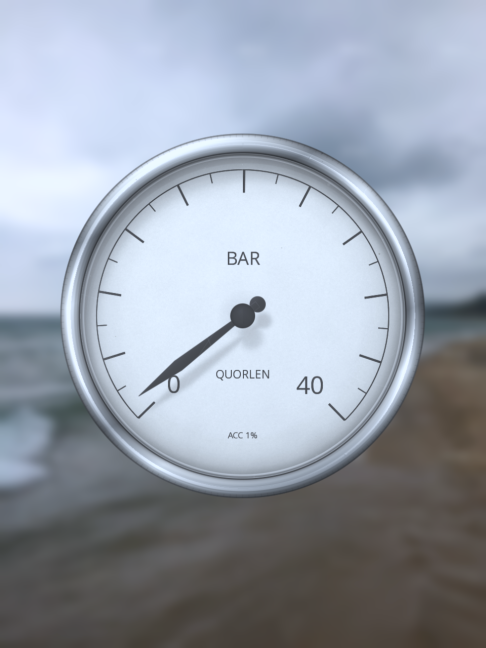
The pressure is 1 bar
